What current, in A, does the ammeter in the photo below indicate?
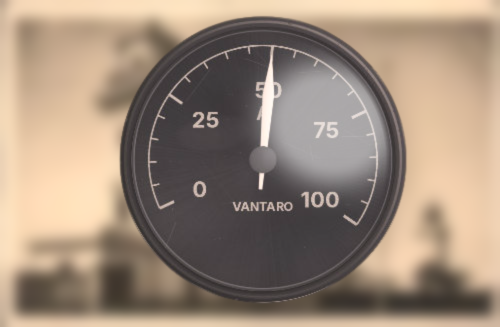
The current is 50 A
